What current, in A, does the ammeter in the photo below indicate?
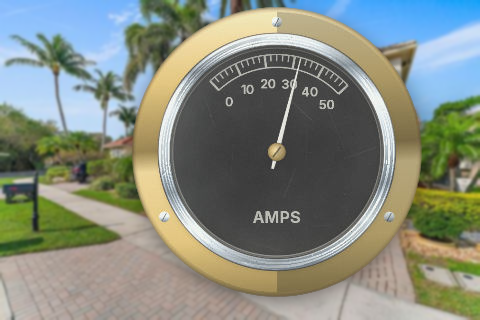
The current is 32 A
